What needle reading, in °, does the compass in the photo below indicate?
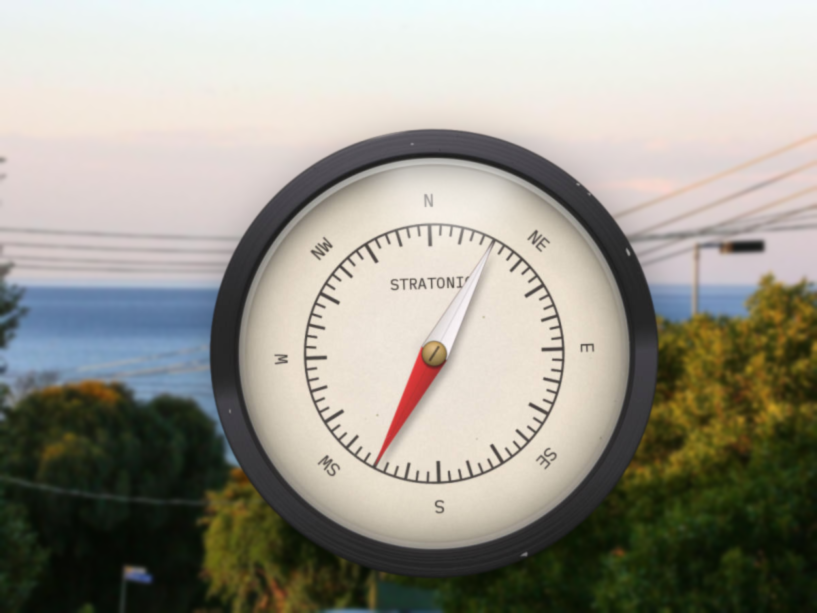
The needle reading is 210 °
